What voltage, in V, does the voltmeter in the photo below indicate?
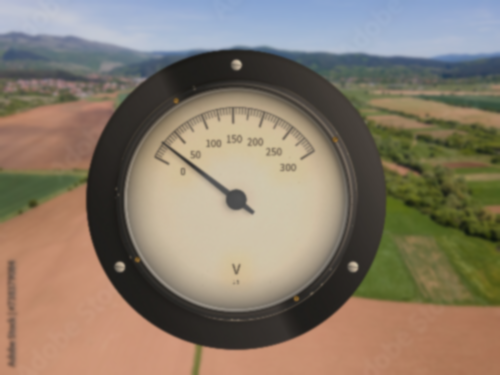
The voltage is 25 V
